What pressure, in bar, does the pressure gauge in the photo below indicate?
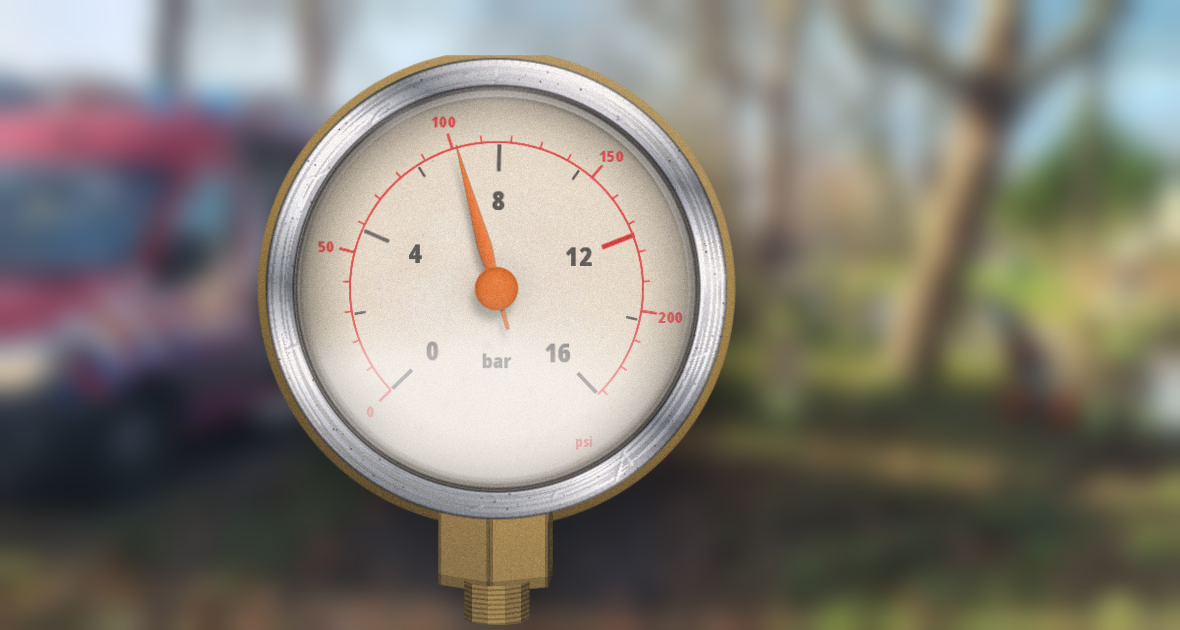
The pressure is 7 bar
